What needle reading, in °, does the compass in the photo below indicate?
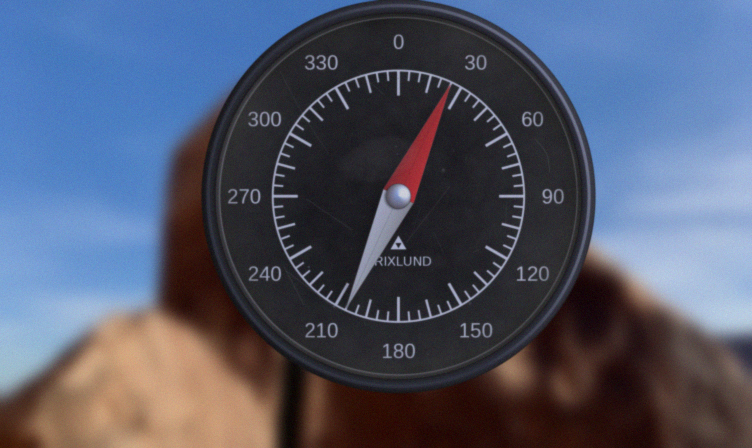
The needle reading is 25 °
